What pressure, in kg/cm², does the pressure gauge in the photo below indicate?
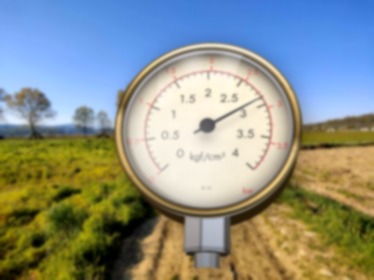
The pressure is 2.9 kg/cm²
